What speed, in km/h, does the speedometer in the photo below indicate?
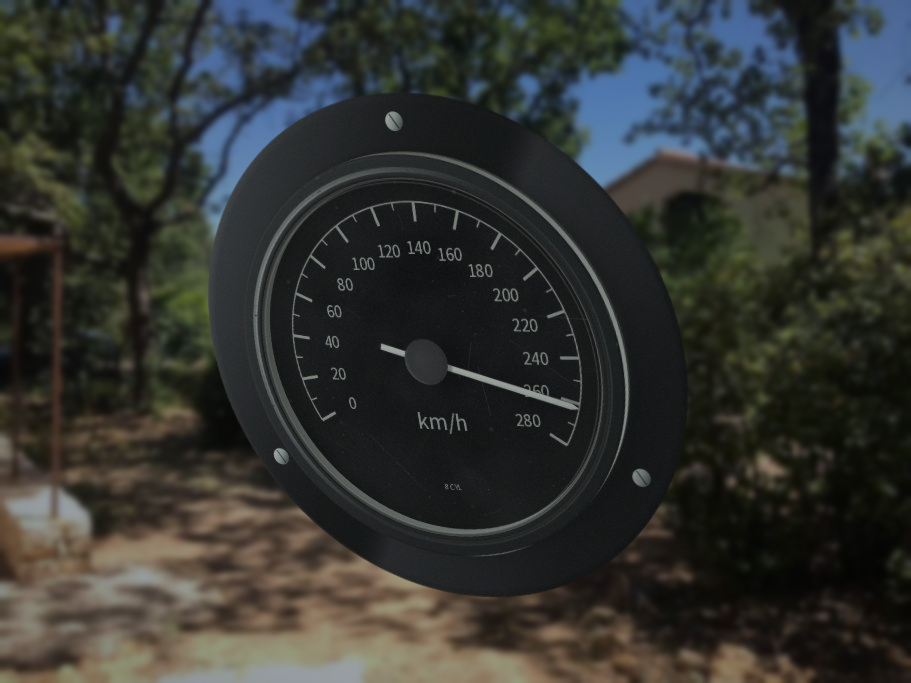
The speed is 260 km/h
